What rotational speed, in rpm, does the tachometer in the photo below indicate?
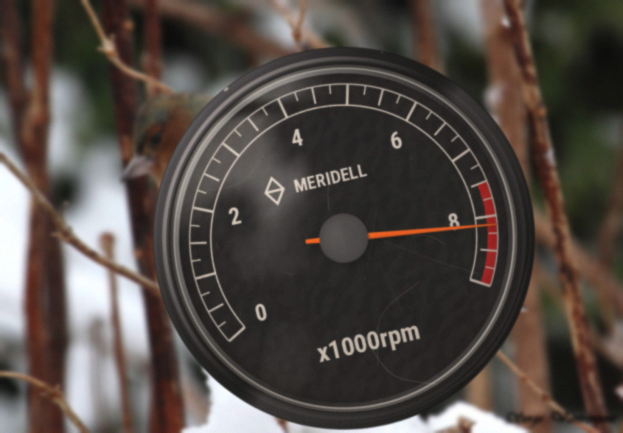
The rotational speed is 8125 rpm
